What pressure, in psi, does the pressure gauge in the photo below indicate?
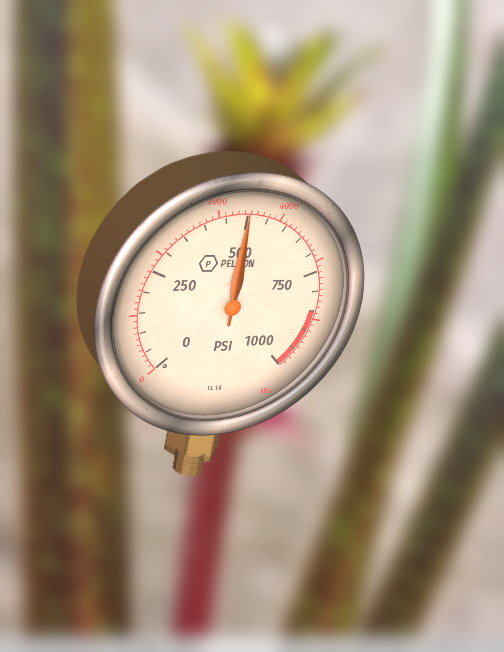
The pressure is 500 psi
